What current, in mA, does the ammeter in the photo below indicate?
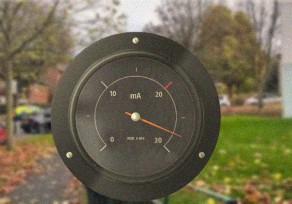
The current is 27.5 mA
